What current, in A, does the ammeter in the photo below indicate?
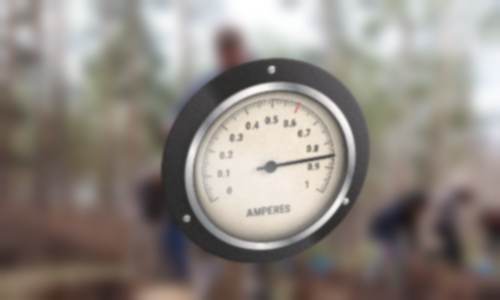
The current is 0.85 A
